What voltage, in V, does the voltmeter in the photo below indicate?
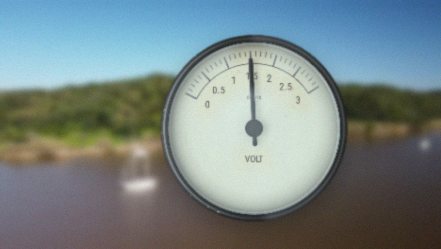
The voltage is 1.5 V
